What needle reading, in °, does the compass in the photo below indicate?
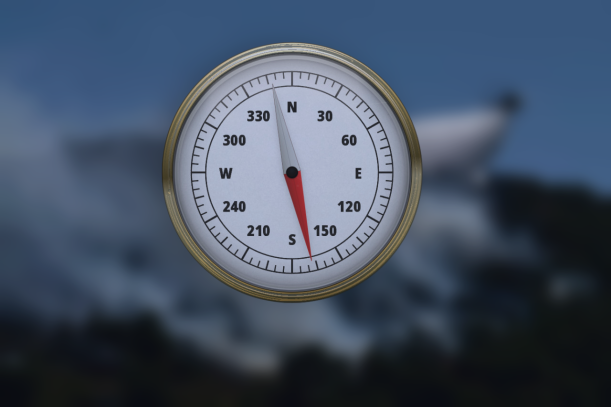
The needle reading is 167.5 °
